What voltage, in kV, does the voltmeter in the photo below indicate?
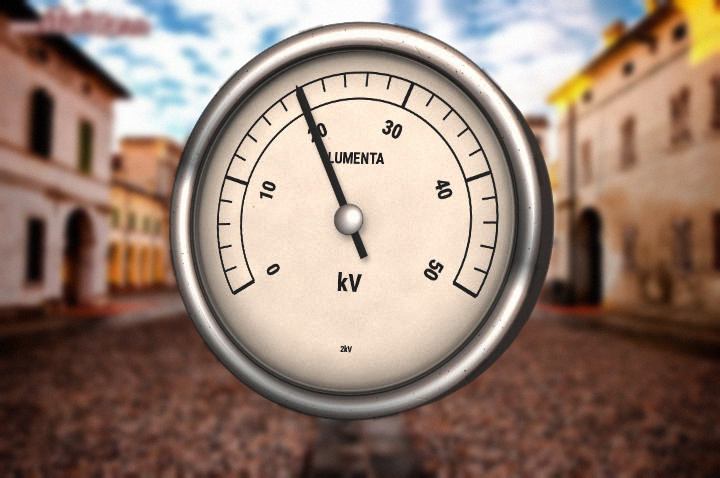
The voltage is 20 kV
